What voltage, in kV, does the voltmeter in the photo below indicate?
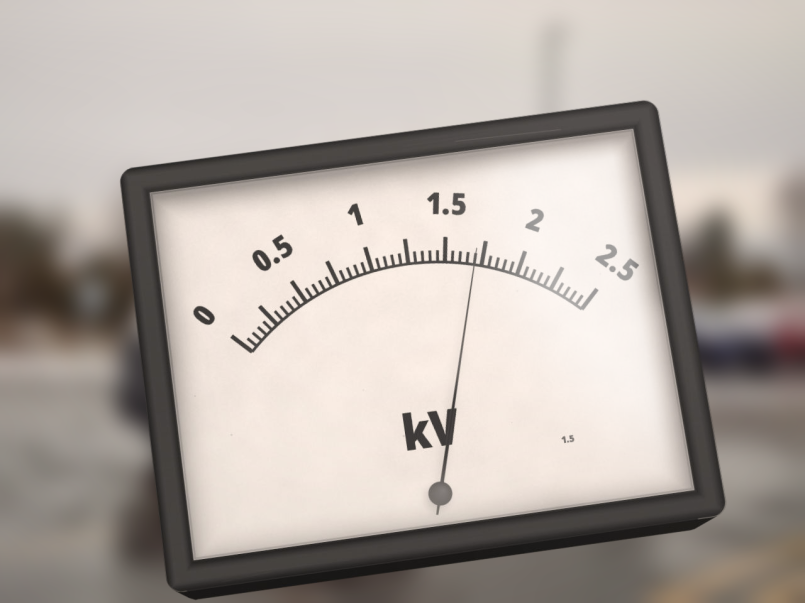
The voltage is 1.7 kV
